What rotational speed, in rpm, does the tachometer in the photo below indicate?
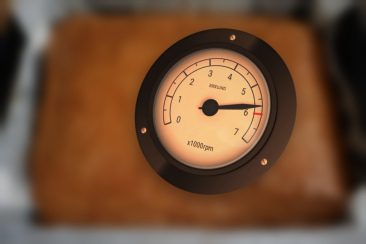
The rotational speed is 5750 rpm
